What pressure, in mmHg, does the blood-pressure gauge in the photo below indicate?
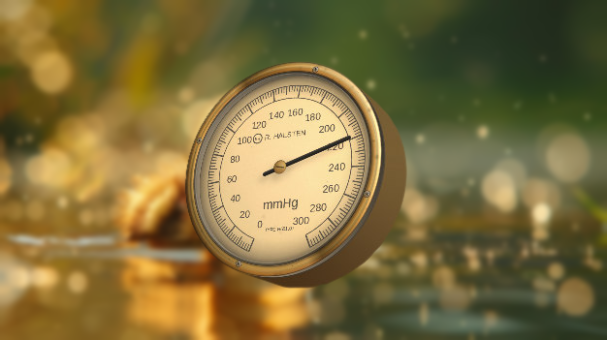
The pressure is 220 mmHg
